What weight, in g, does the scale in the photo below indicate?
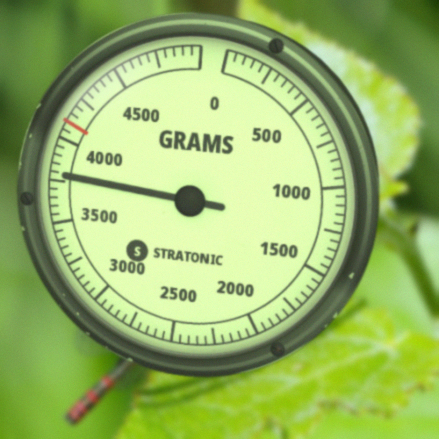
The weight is 3800 g
